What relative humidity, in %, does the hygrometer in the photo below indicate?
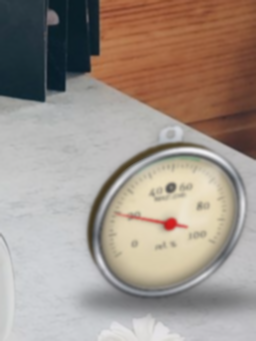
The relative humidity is 20 %
